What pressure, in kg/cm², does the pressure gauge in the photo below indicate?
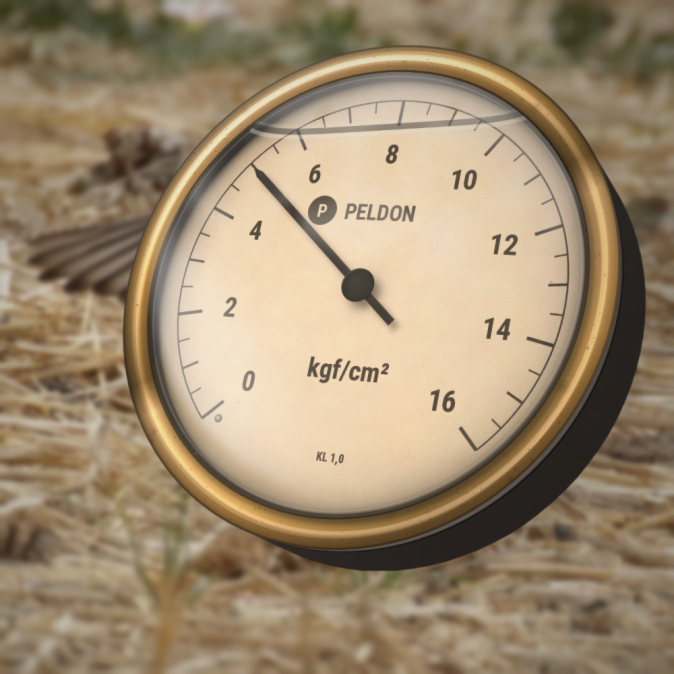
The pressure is 5 kg/cm²
